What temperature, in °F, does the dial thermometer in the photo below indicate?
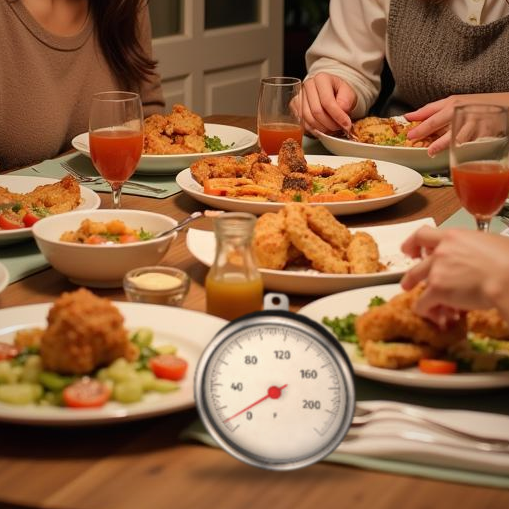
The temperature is 10 °F
